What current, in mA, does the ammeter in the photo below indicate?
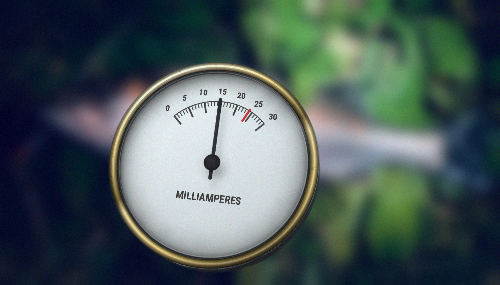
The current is 15 mA
